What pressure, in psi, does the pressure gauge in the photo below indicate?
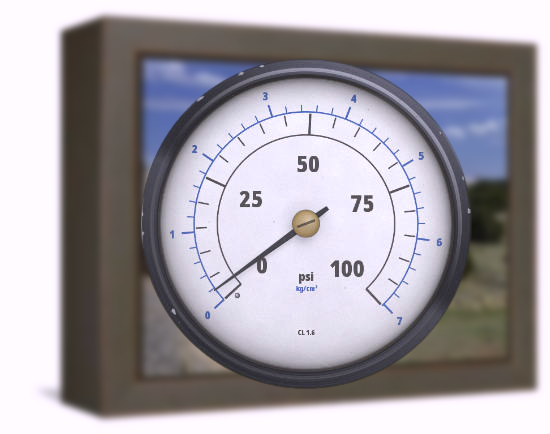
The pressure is 2.5 psi
